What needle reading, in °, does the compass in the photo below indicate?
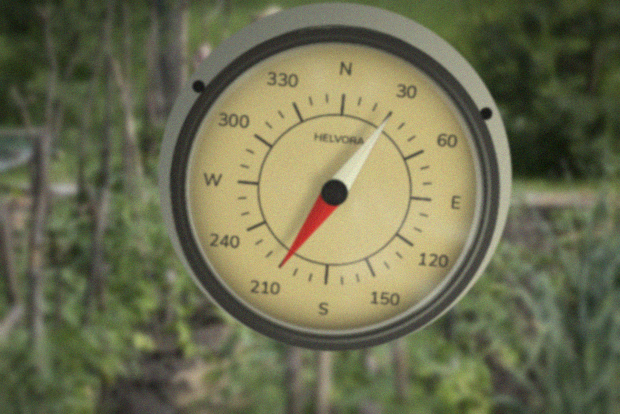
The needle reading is 210 °
